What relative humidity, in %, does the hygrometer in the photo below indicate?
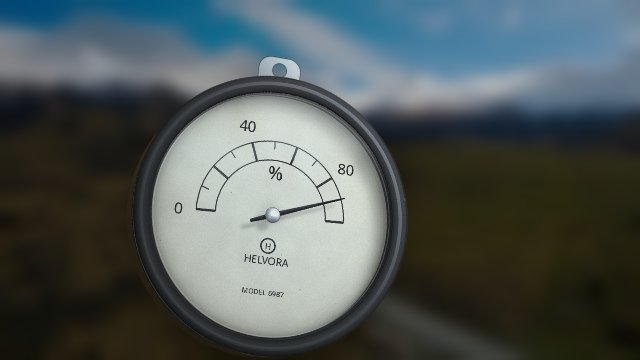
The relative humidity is 90 %
